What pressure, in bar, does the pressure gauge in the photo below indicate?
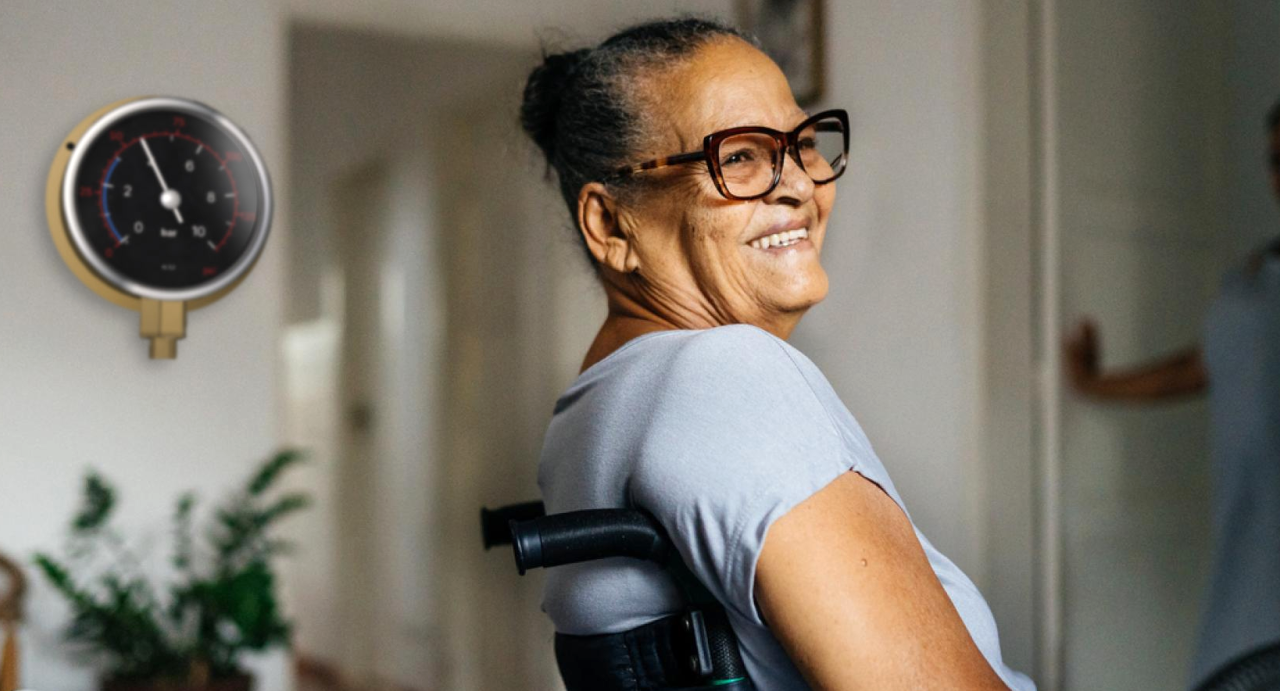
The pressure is 4 bar
